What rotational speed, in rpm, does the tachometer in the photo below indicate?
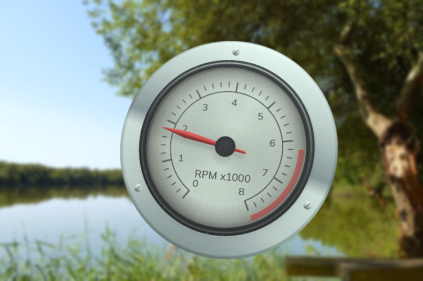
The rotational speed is 1800 rpm
